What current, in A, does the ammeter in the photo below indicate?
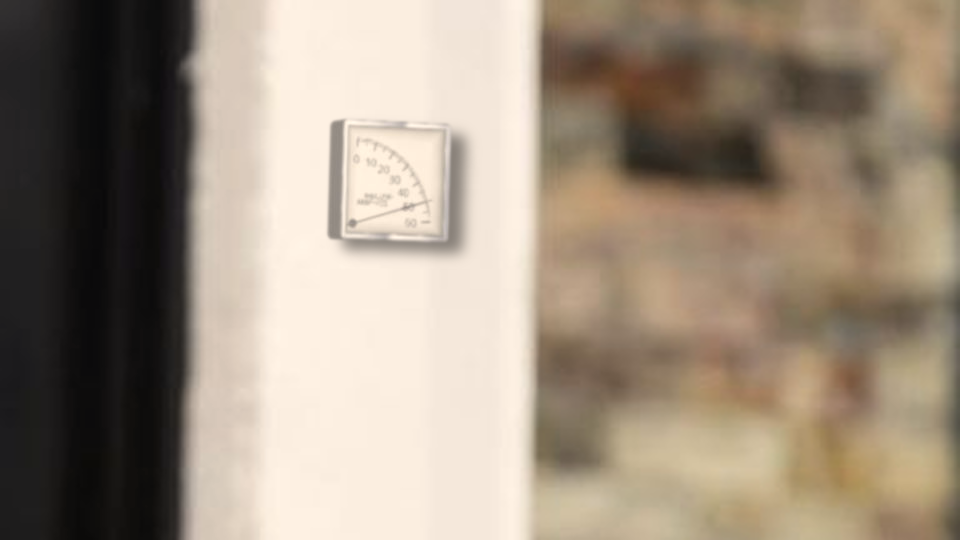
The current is 50 A
